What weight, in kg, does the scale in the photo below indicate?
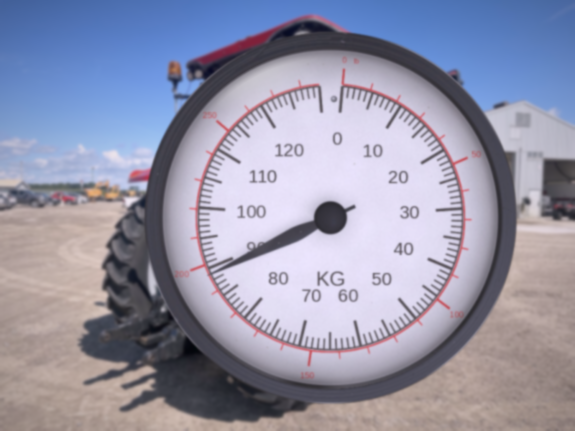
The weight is 89 kg
